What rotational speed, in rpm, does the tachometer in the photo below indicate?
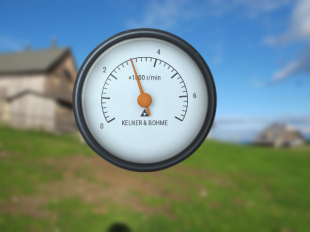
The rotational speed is 3000 rpm
